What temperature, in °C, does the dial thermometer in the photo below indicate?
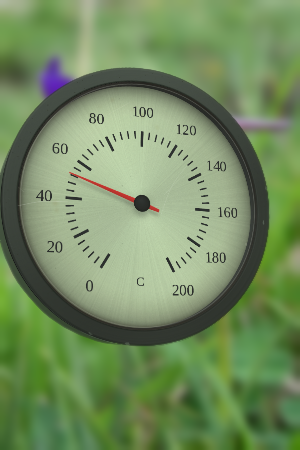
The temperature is 52 °C
